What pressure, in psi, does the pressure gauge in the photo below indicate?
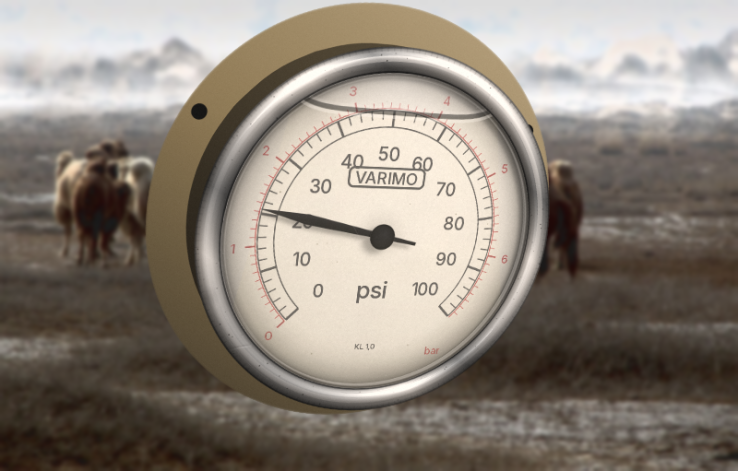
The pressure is 21 psi
